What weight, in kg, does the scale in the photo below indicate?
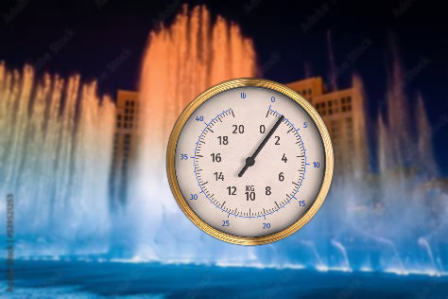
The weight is 1 kg
